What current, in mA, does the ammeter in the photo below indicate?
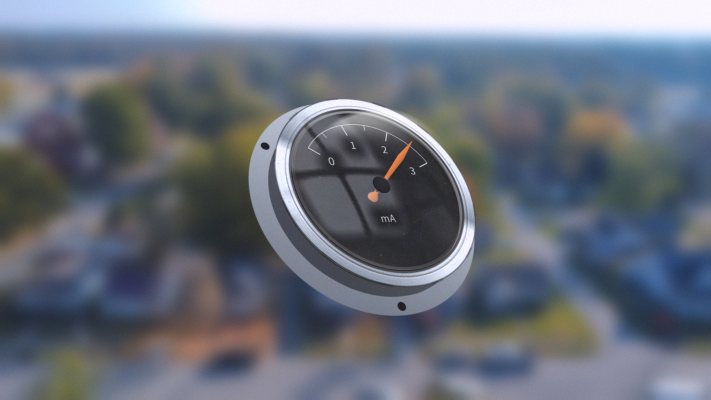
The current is 2.5 mA
